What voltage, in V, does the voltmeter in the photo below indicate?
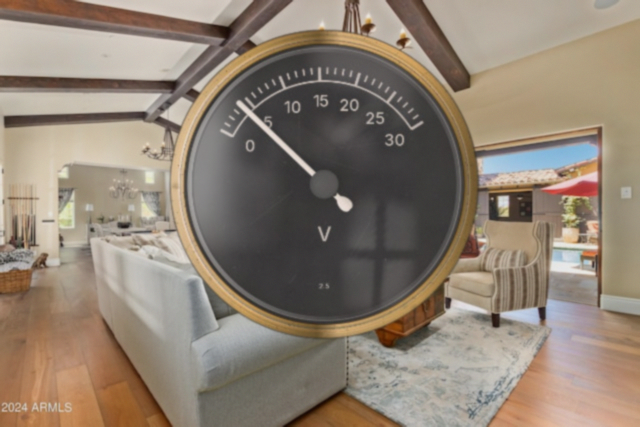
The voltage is 4 V
